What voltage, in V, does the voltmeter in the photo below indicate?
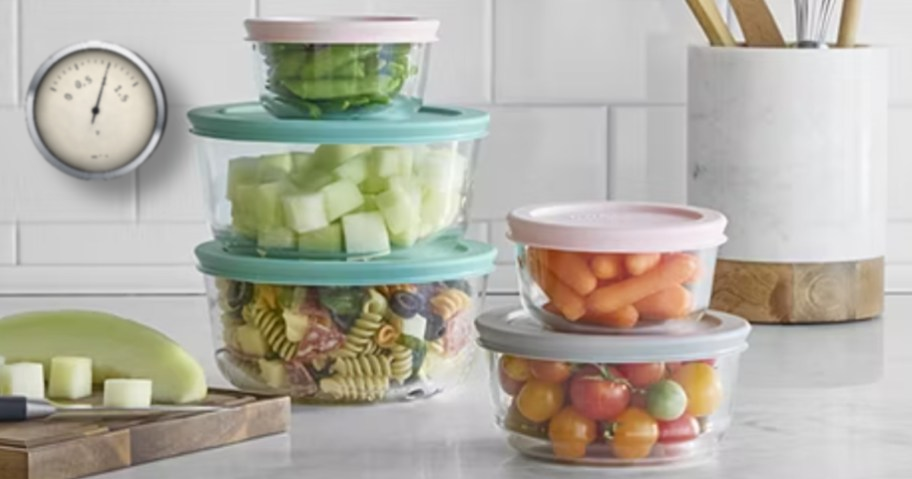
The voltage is 1 V
